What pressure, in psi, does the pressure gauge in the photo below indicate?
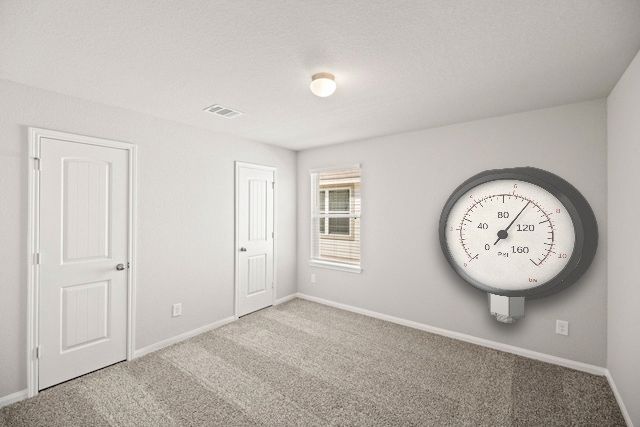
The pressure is 100 psi
